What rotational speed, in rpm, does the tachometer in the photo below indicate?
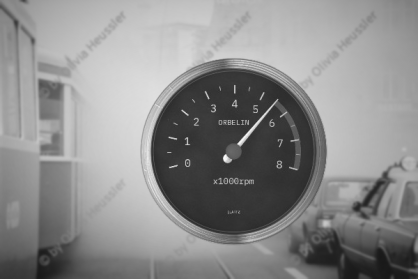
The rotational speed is 5500 rpm
